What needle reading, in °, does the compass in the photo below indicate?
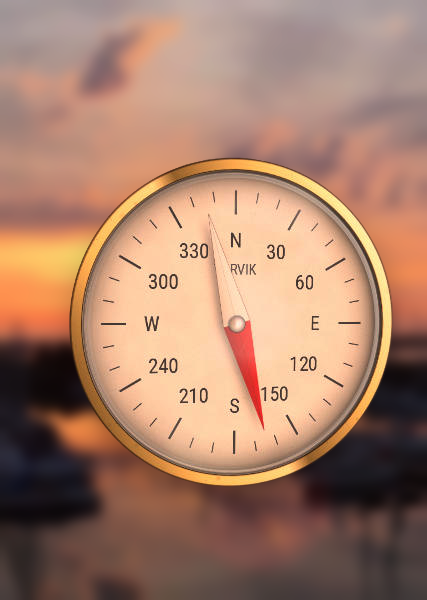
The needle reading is 165 °
